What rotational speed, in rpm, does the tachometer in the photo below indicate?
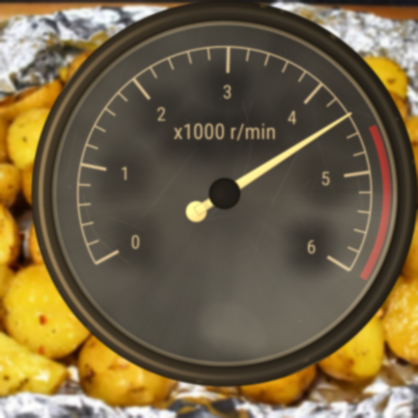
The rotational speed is 4400 rpm
